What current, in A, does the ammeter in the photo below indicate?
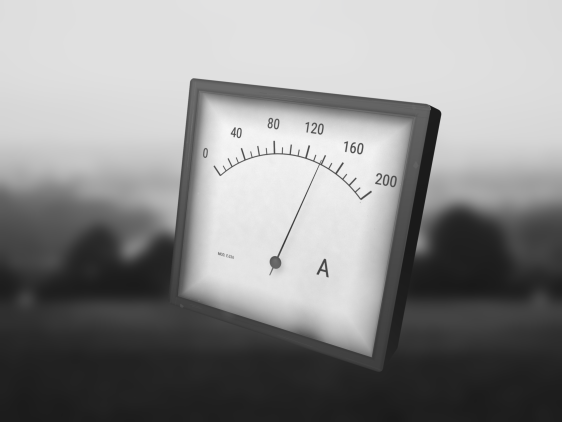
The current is 140 A
